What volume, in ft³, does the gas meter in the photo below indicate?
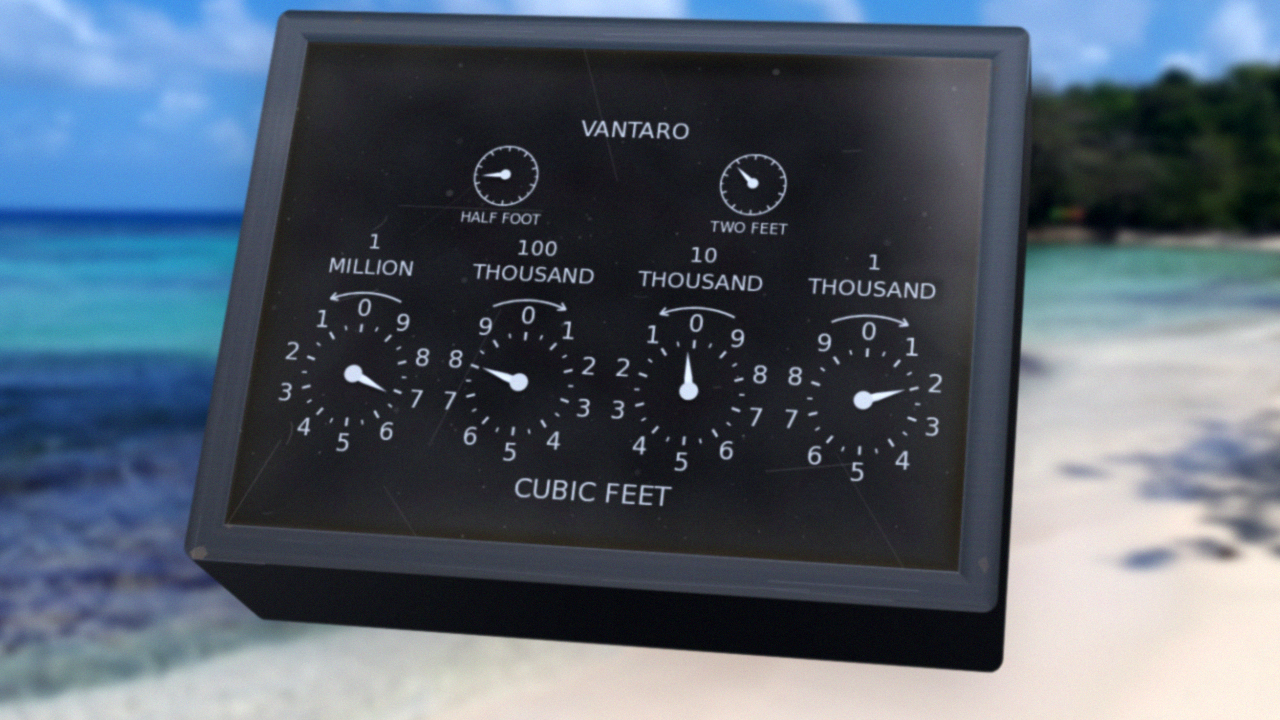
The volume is 680200 ft³
